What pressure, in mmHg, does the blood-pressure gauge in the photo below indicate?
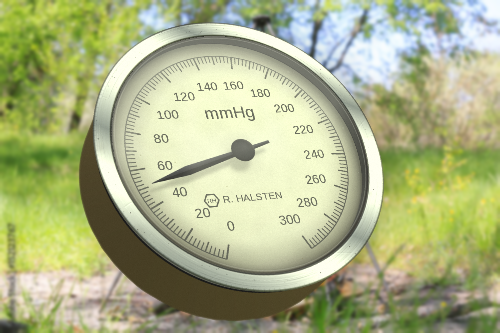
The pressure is 50 mmHg
